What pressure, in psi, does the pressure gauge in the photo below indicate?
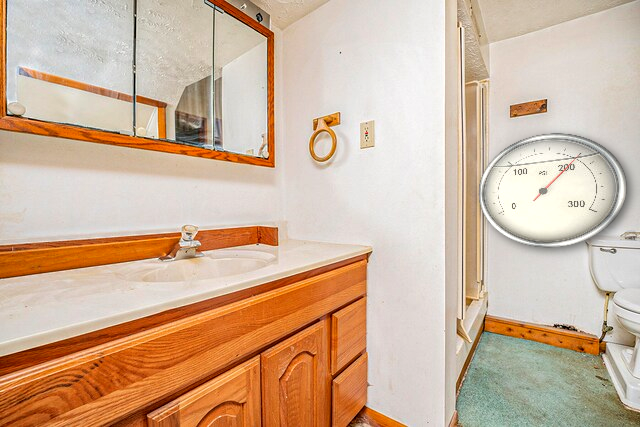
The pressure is 200 psi
